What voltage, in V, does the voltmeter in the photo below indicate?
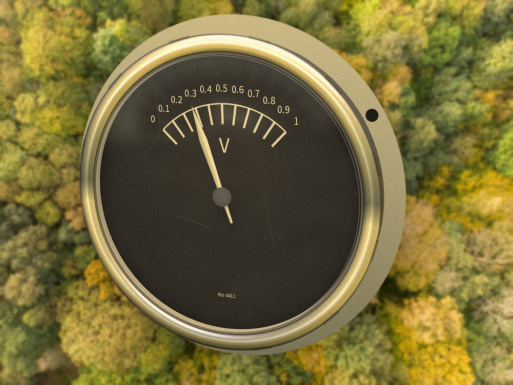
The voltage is 0.3 V
